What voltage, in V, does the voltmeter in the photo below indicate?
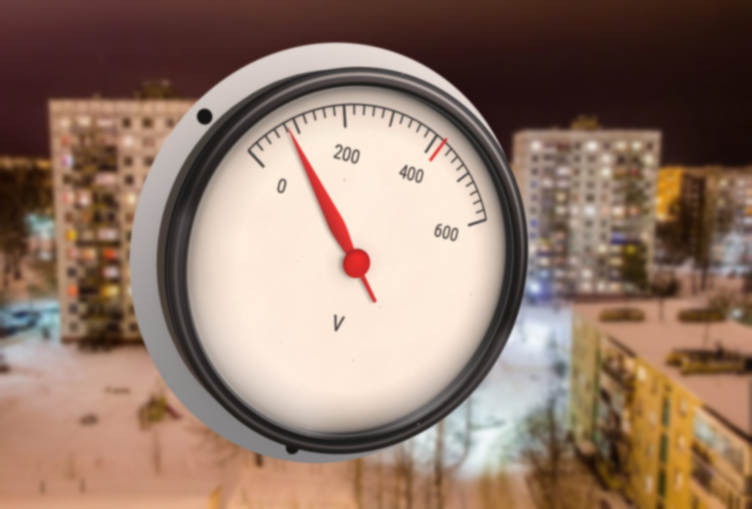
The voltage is 80 V
